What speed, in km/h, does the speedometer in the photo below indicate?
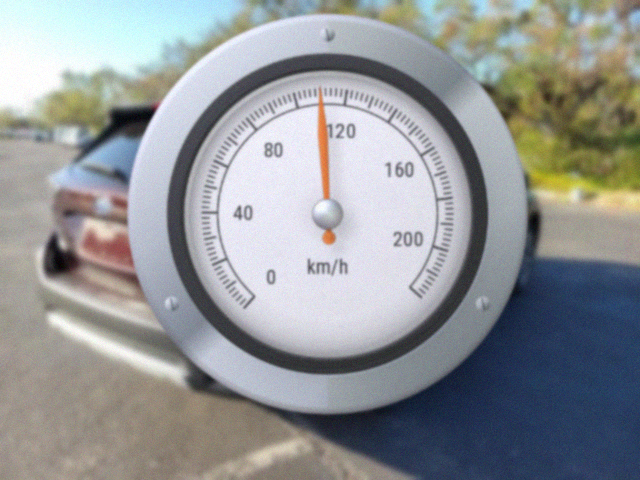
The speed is 110 km/h
